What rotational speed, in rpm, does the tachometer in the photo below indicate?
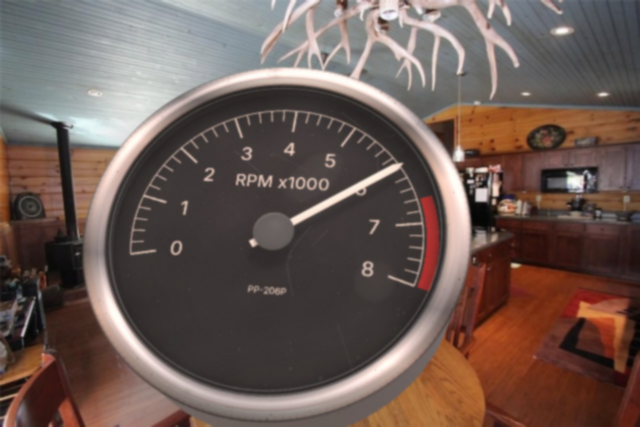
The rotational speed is 6000 rpm
